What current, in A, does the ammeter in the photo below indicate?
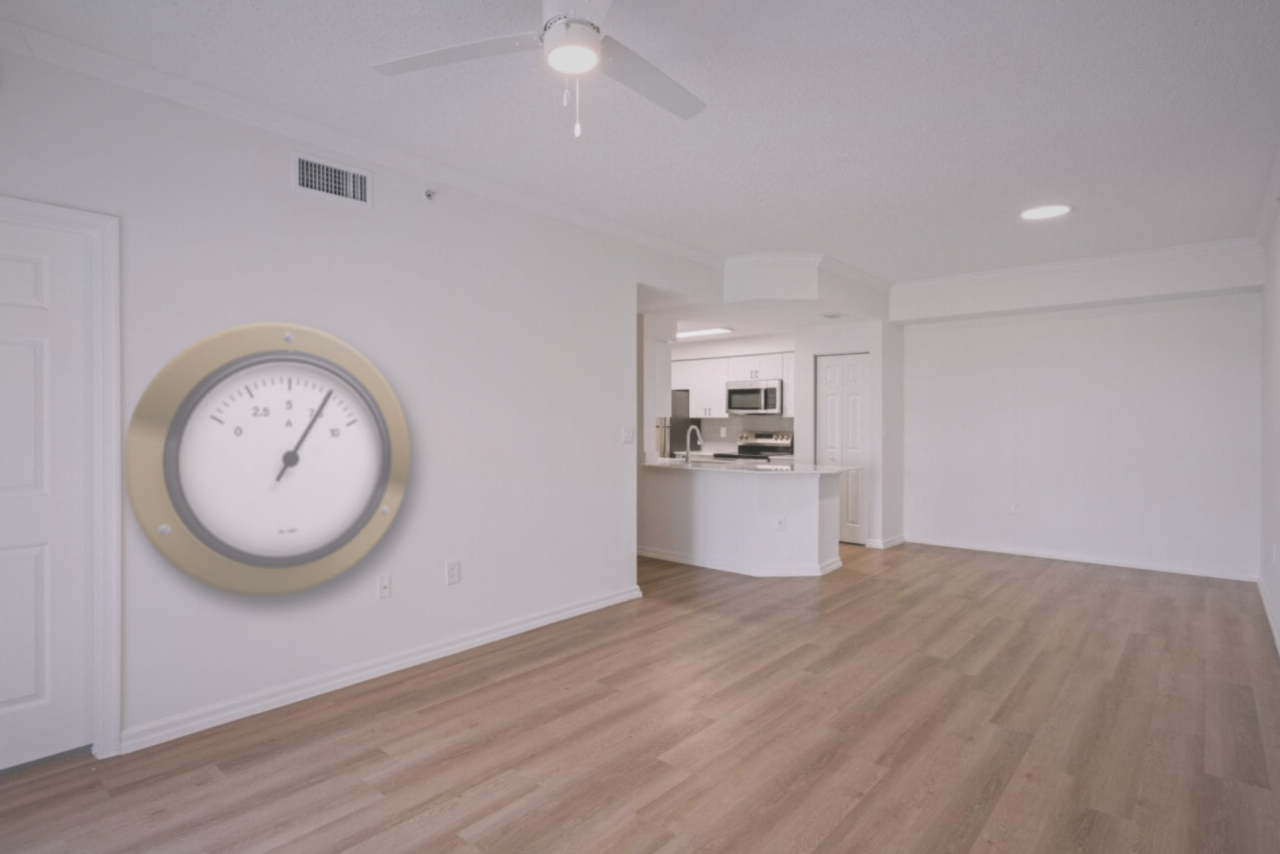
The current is 7.5 A
